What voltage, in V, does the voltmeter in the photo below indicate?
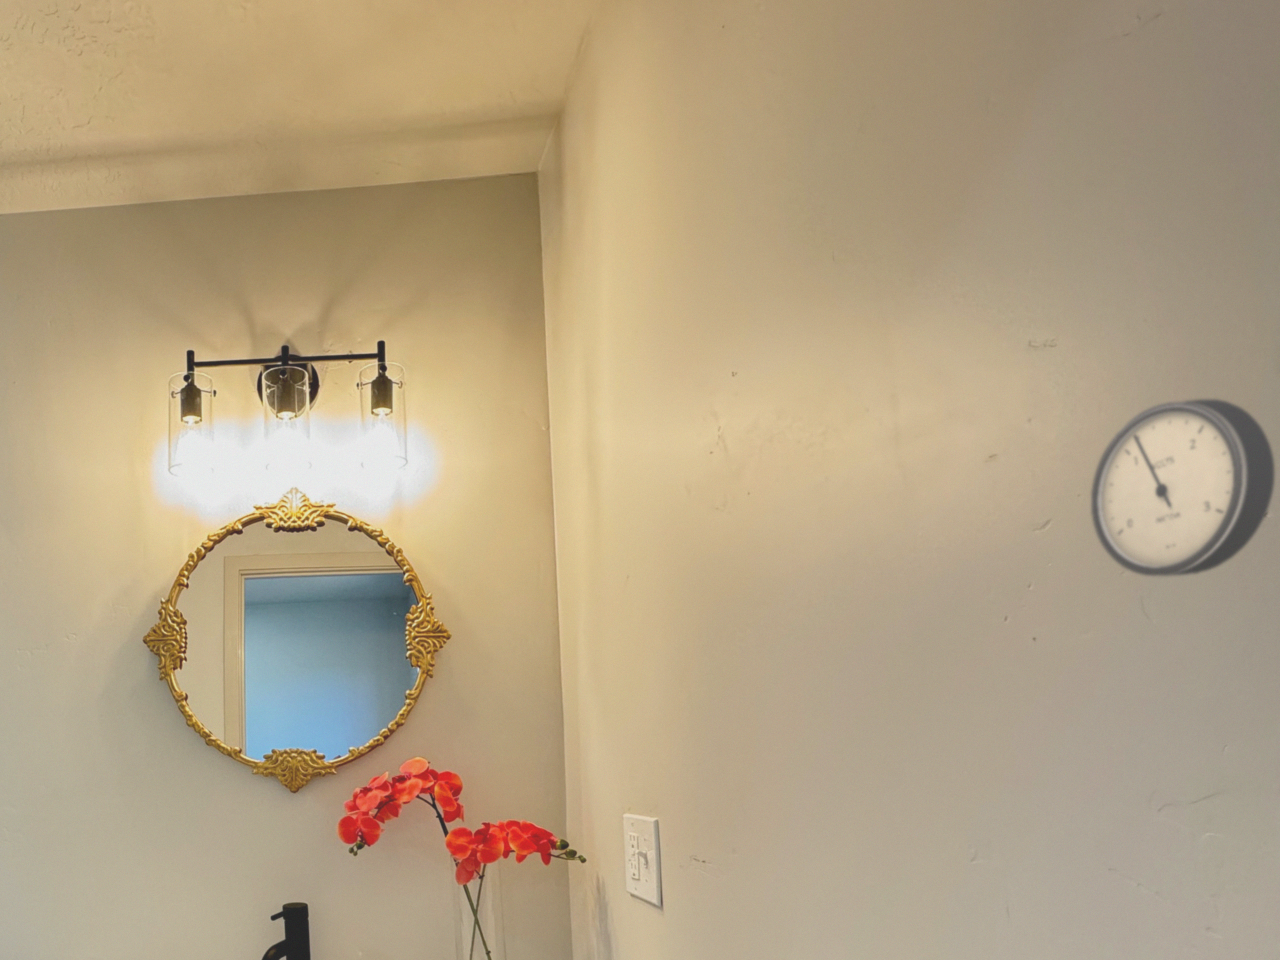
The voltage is 1.2 V
